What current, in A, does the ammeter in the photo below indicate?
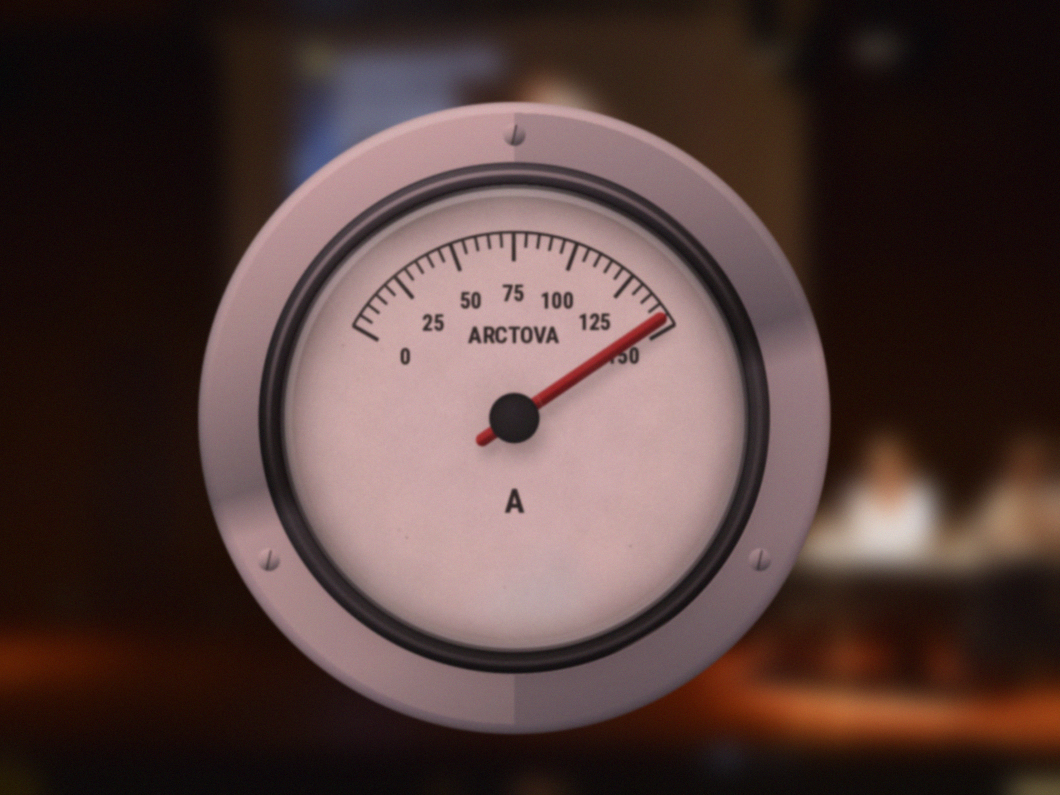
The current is 145 A
